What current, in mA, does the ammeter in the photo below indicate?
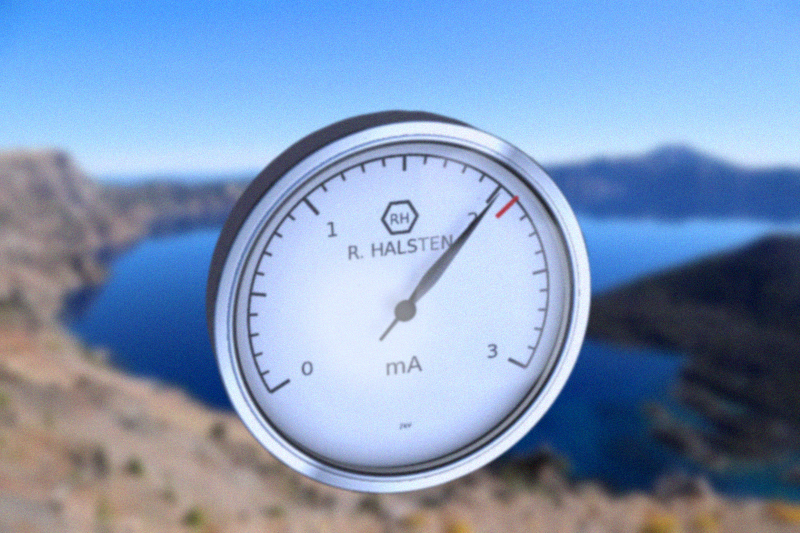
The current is 2 mA
